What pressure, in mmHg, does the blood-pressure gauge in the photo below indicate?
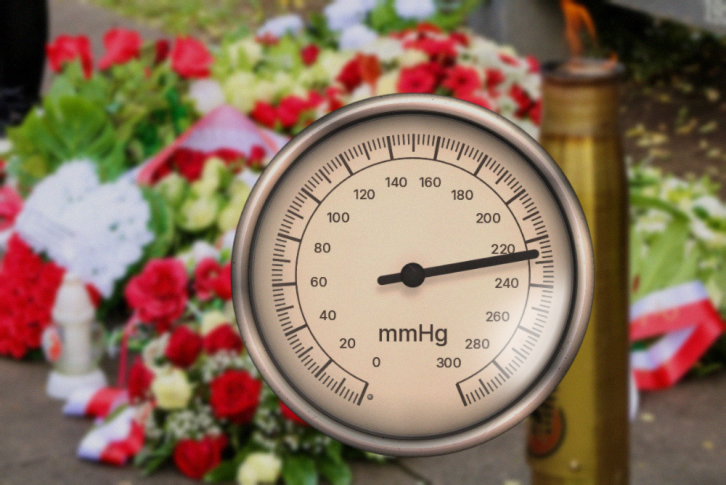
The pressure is 226 mmHg
